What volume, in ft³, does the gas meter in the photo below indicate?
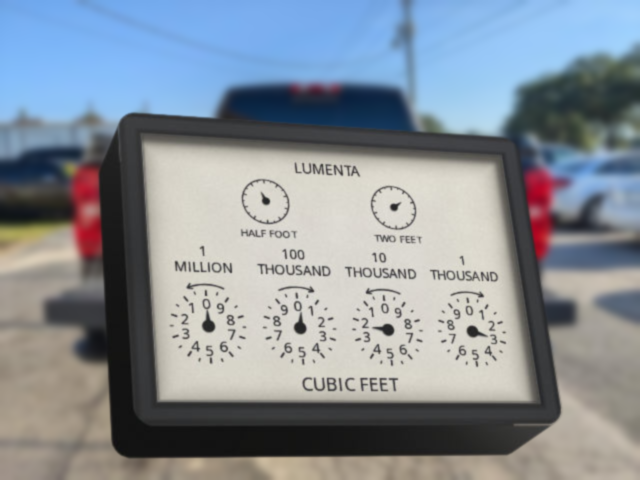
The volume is 2300 ft³
